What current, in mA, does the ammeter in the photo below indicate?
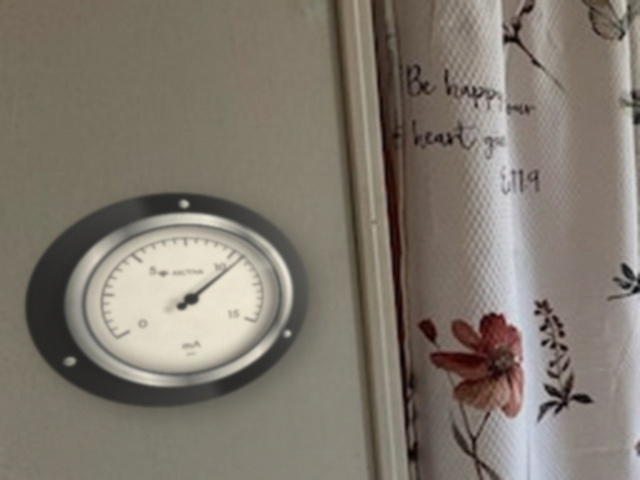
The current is 10.5 mA
